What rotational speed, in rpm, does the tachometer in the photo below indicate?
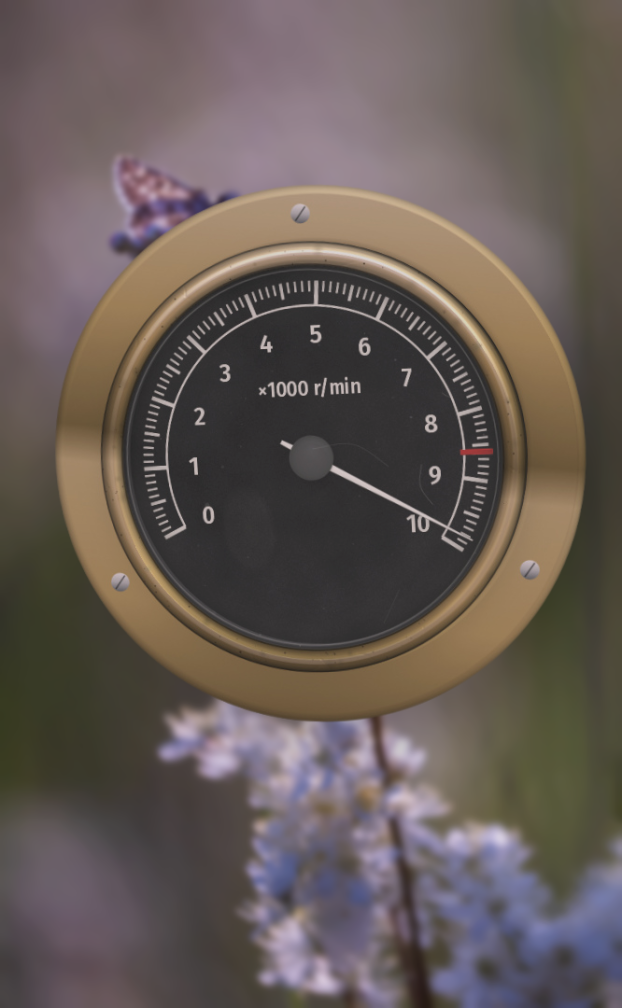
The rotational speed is 9800 rpm
